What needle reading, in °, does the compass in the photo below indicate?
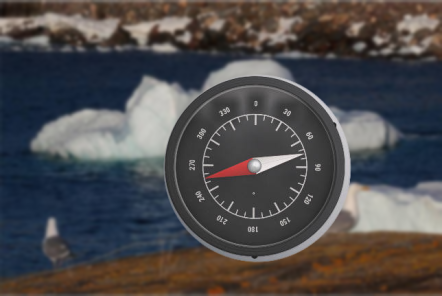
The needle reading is 255 °
